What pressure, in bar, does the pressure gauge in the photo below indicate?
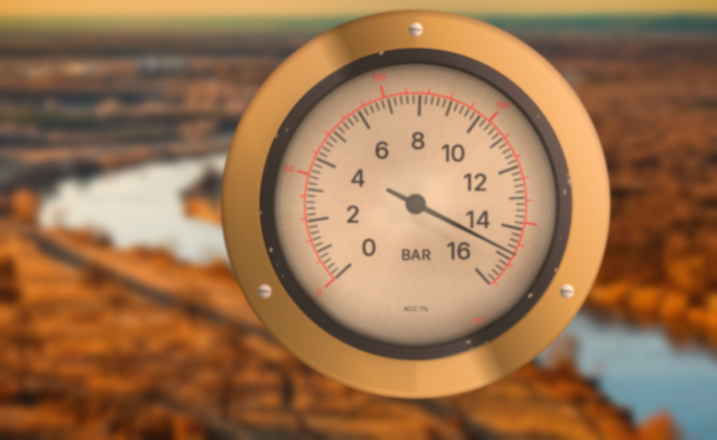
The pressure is 14.8 bar
